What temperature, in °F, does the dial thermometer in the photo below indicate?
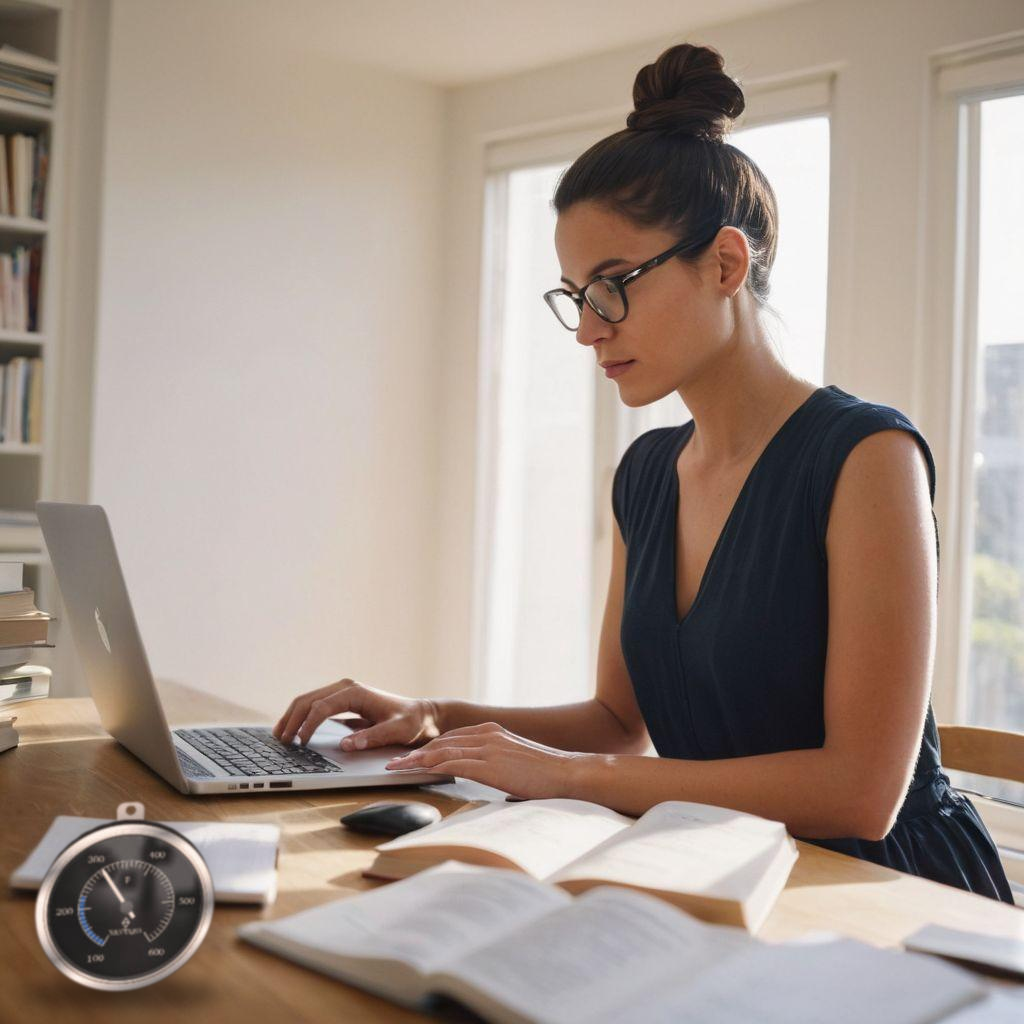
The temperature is 300 °F
